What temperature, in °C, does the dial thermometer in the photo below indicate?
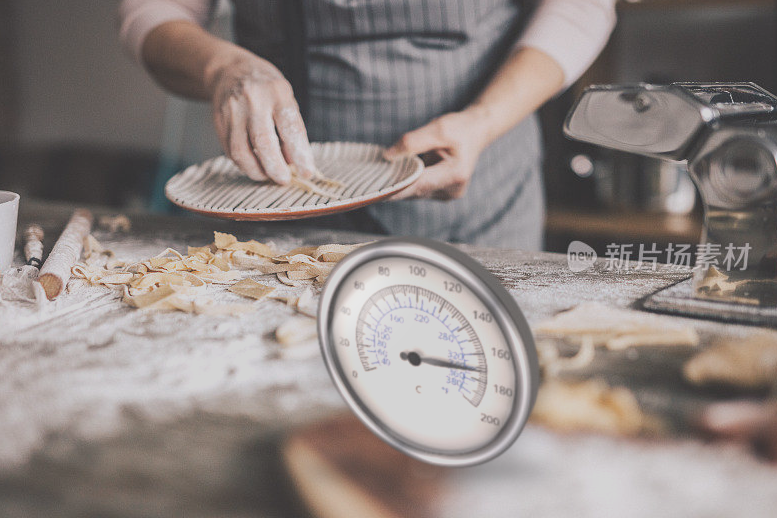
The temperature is 170 °C
